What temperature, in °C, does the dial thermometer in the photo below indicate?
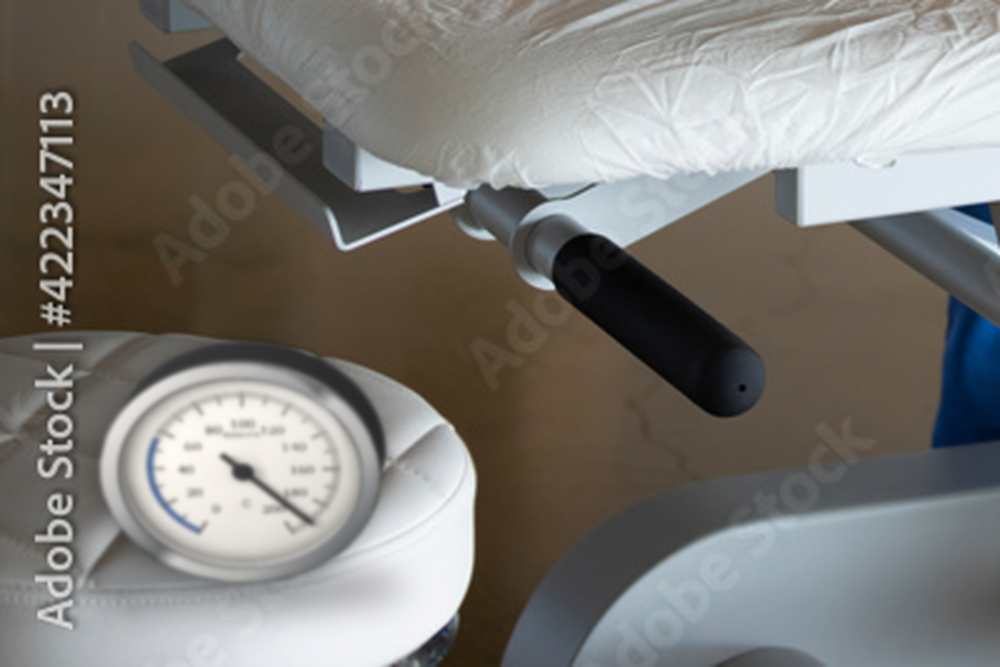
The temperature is 190 °C
